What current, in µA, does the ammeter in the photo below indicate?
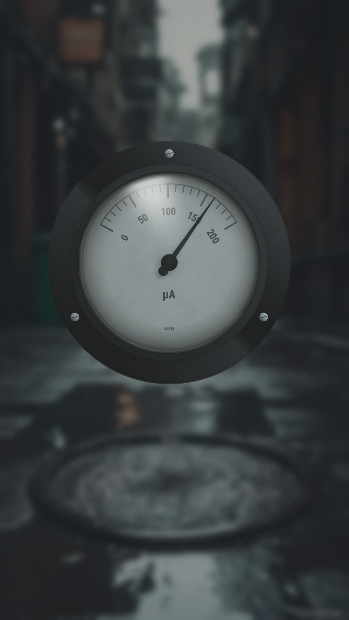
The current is 160 µA
